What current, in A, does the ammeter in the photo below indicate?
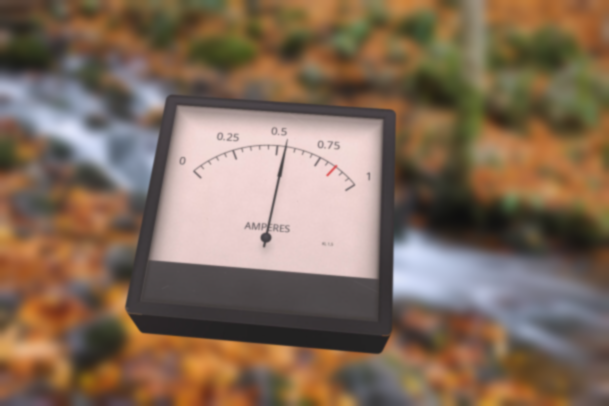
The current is 0.55 A
